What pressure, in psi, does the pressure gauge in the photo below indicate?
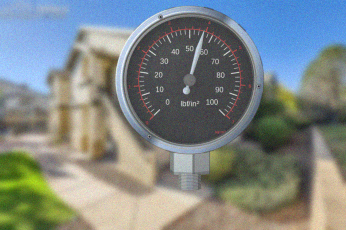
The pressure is 56 psi
